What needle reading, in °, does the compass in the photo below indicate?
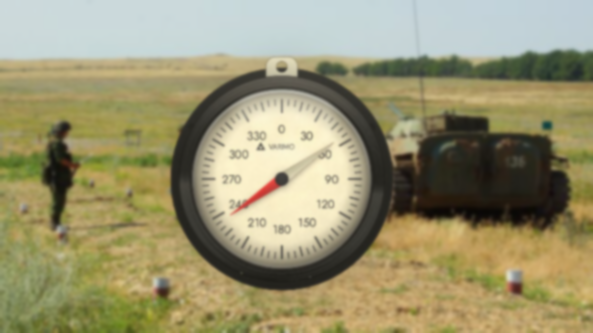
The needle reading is 235 °
